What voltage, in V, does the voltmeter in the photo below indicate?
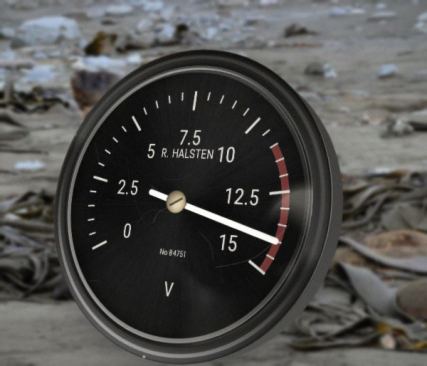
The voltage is 14 V
